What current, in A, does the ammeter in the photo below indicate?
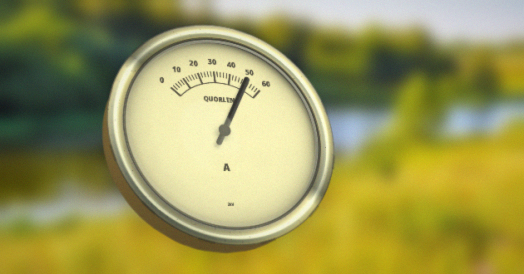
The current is 50 A
